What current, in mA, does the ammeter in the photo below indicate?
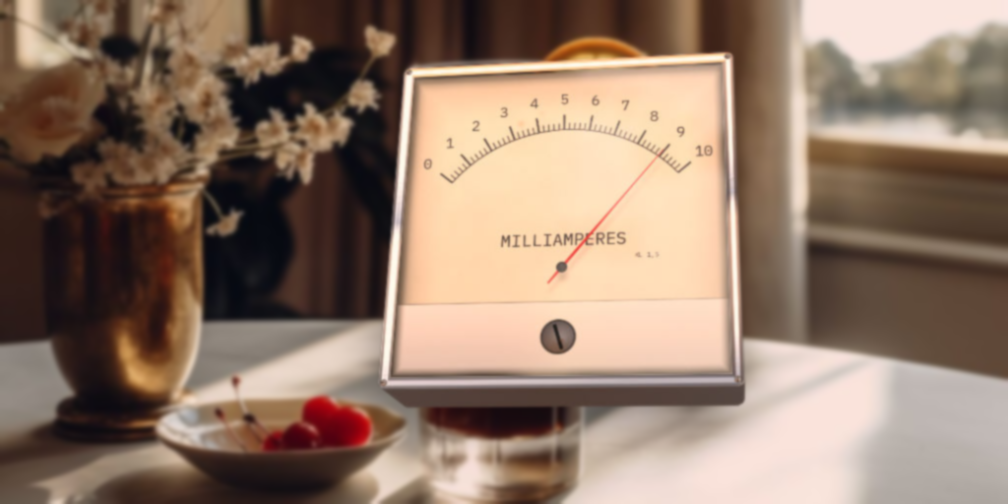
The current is 9 mA
